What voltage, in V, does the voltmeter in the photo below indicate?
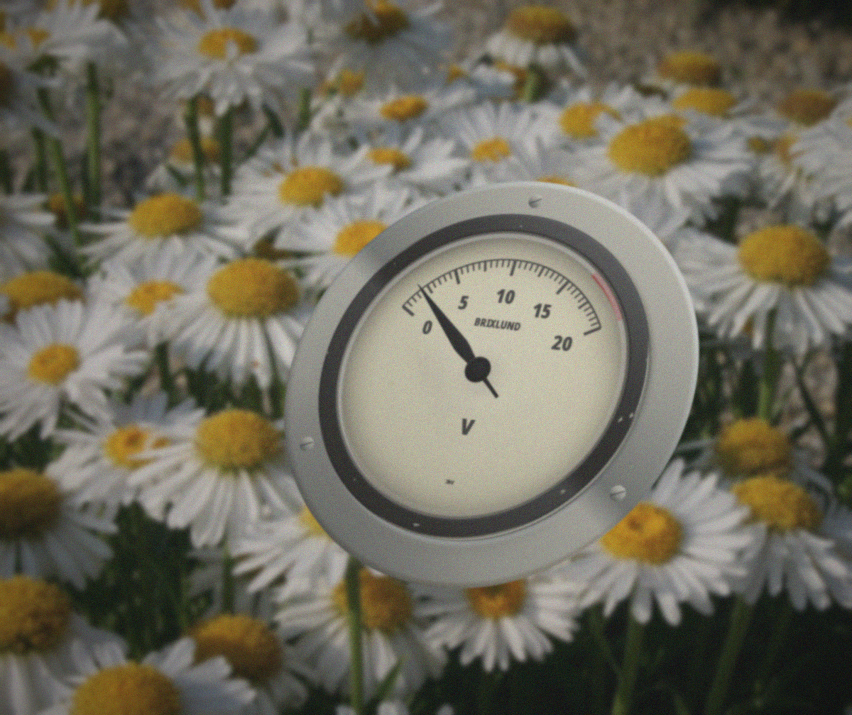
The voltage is 2 V
